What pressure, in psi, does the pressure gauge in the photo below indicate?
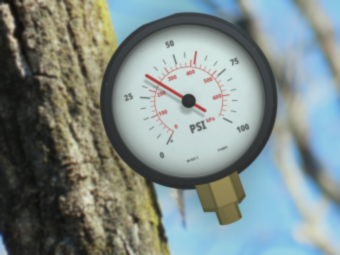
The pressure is 35 psi
